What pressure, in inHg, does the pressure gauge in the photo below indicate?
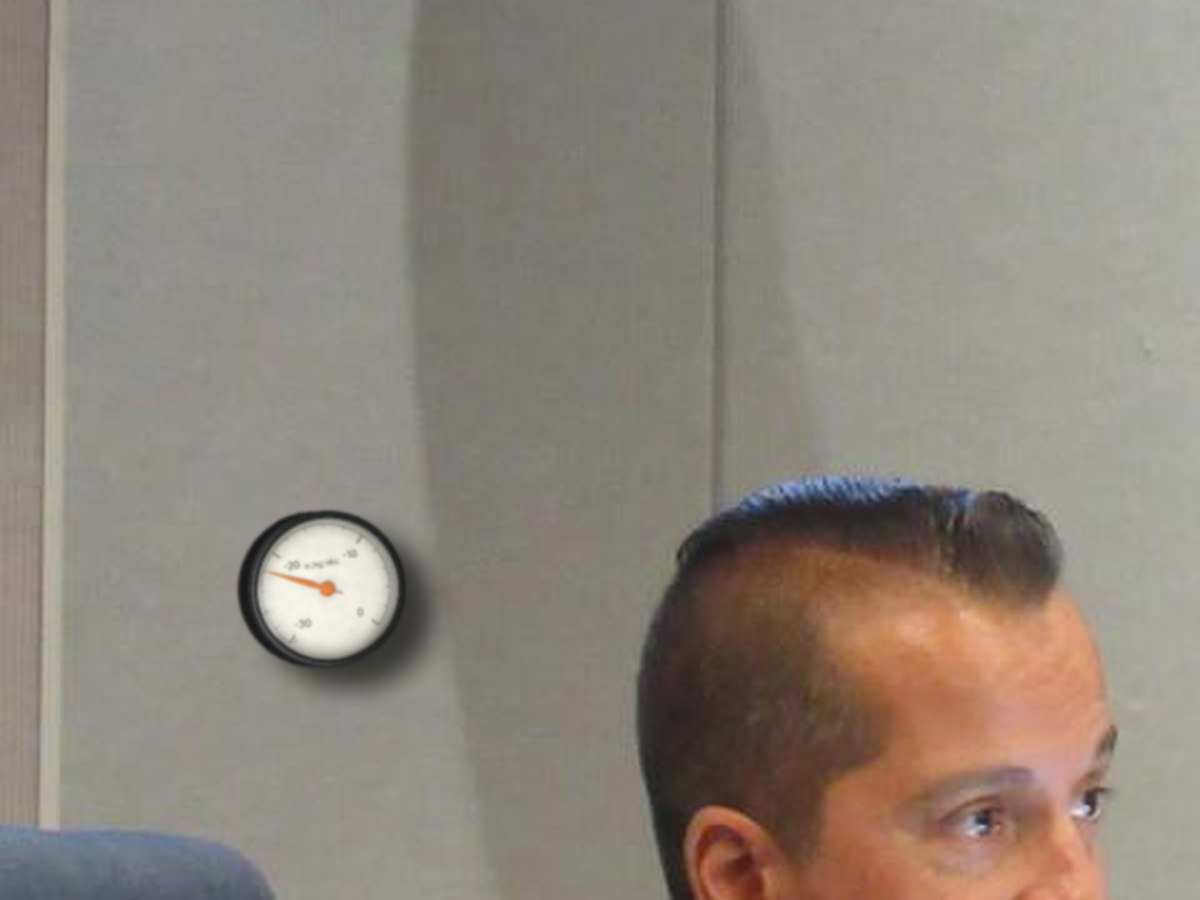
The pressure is -22 inHg
